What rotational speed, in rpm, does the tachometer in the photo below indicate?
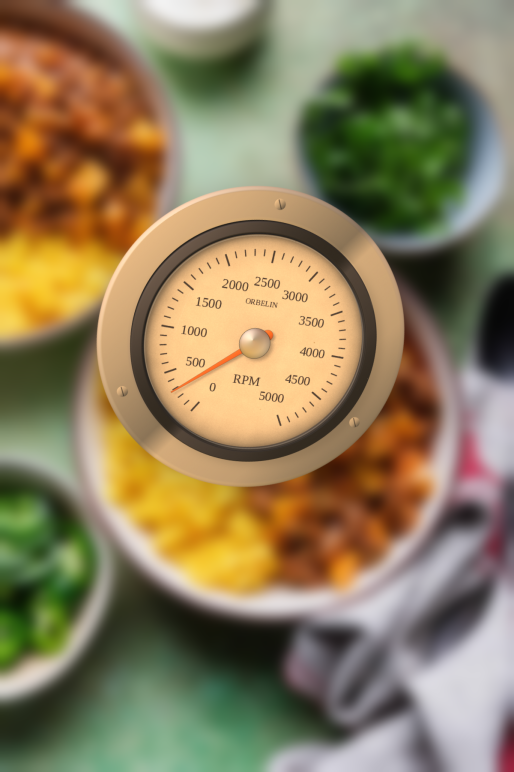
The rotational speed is 300 rpm
